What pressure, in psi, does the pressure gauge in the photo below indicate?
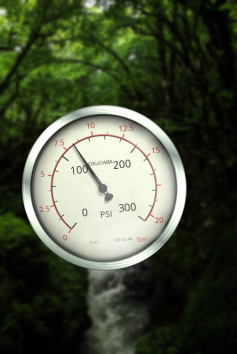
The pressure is 120 psi
